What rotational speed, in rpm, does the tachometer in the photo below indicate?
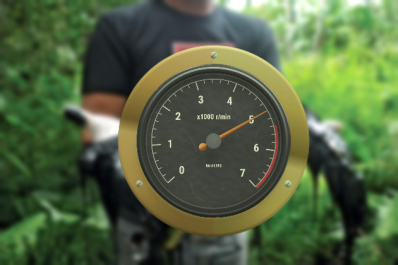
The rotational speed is 5000 rpm
